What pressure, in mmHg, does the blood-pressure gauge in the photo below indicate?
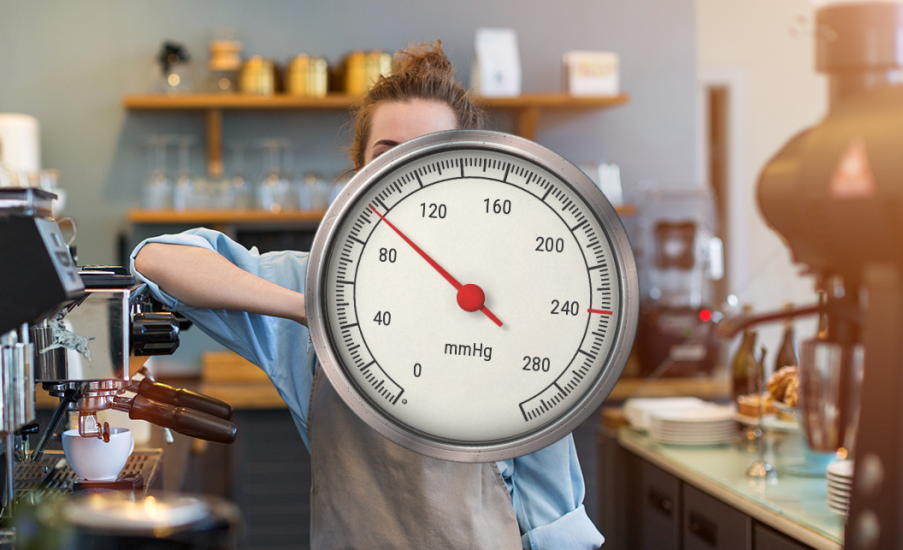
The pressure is 96 mmHg
